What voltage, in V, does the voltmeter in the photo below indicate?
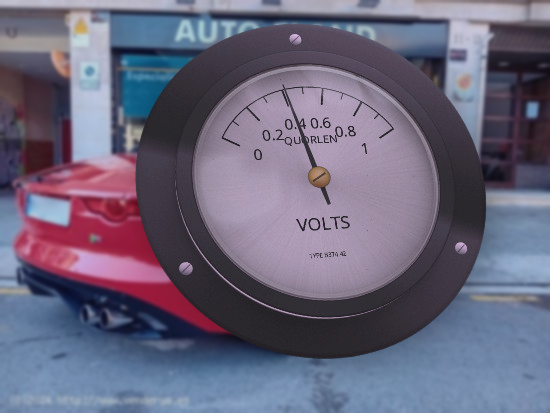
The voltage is 0.4 V
